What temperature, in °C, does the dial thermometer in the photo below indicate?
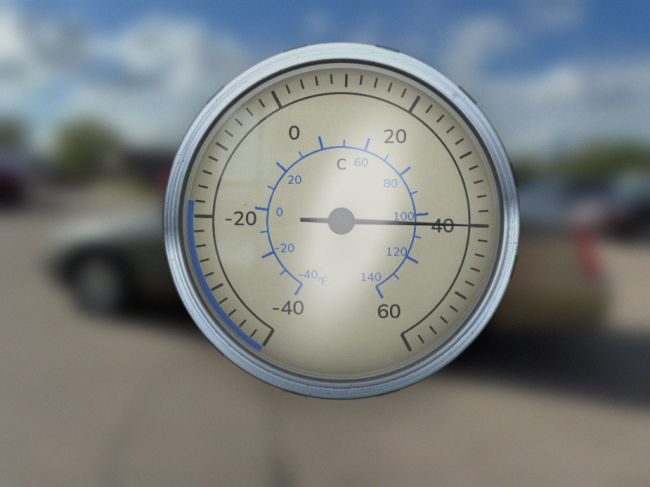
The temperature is 40 °C
